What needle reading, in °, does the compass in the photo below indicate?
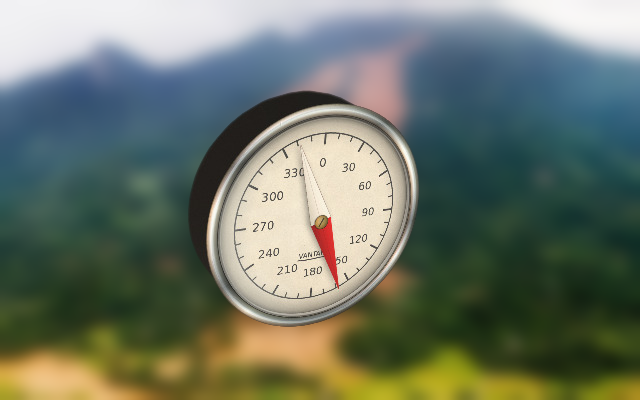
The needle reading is 160 °
